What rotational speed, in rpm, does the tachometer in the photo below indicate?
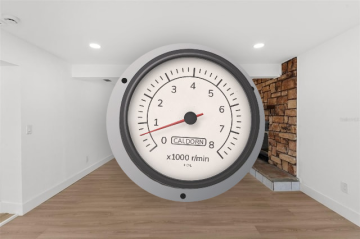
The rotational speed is 600 rpm
